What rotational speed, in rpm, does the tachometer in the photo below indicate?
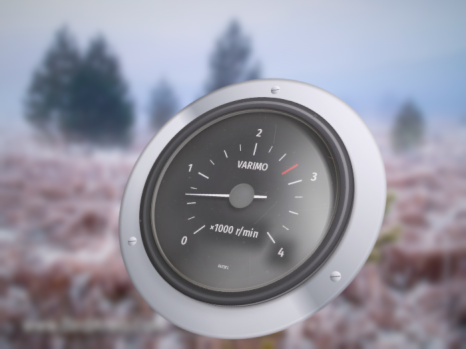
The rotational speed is 625 rpm
